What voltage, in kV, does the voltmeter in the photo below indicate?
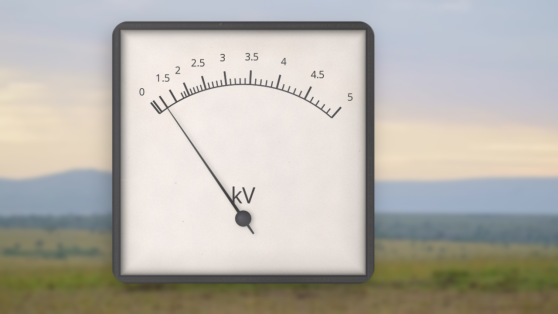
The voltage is 1 kV
